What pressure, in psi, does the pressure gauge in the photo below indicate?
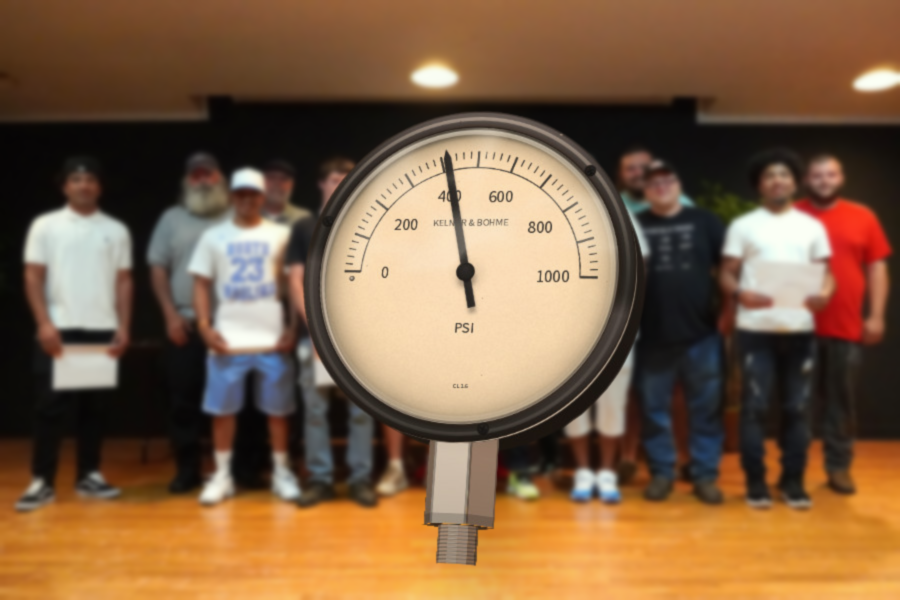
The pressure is 420 psi
